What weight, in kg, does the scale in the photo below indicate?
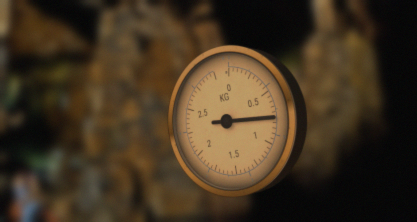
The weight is 0.75 kg
